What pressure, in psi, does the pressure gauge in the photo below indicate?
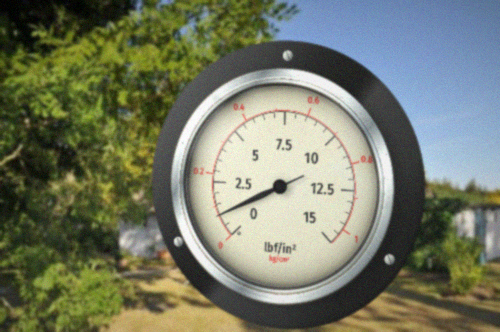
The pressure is 1 psi
